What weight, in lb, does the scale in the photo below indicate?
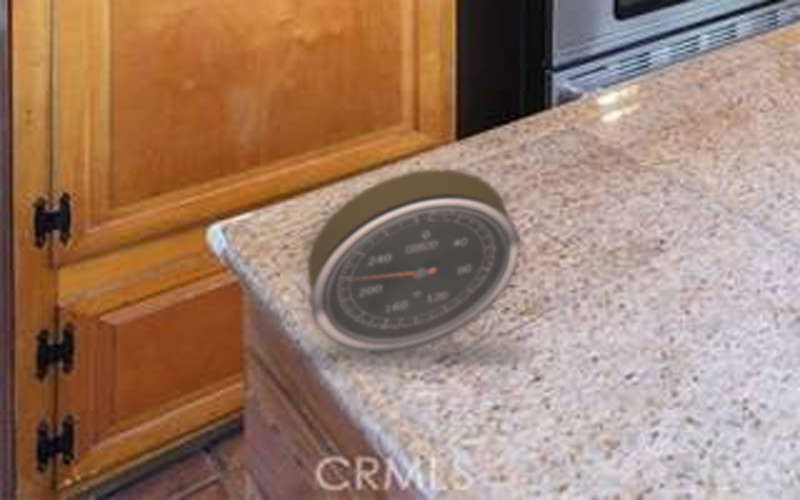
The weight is 220 lb
